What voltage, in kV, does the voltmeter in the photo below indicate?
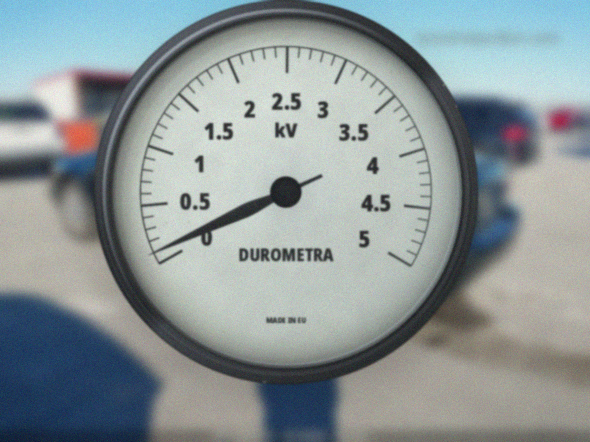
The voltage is 0.1 kV
